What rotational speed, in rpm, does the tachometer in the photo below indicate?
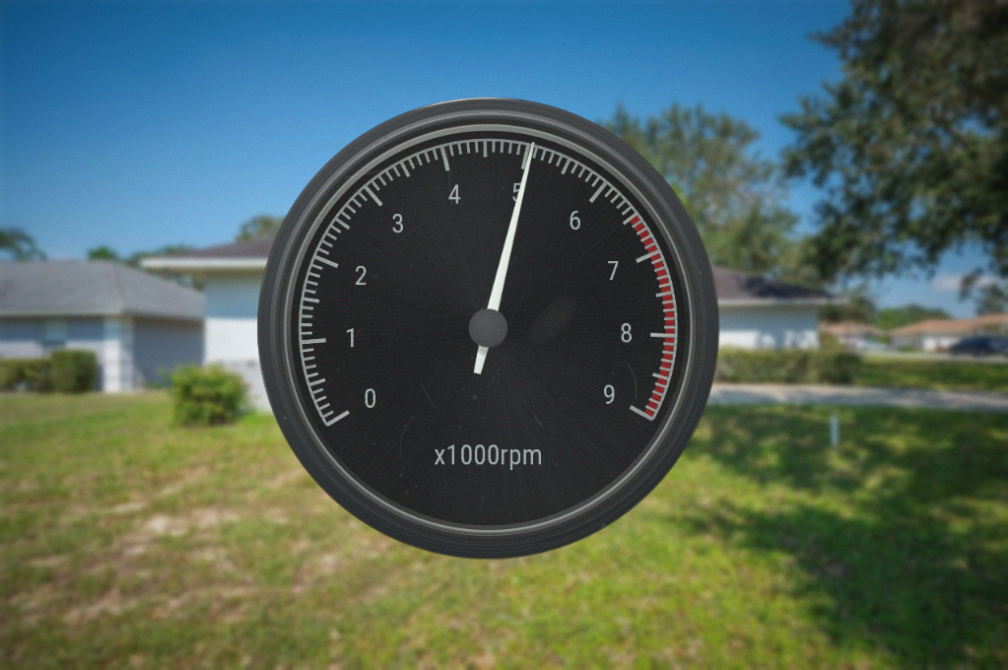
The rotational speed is 5050 rpm
